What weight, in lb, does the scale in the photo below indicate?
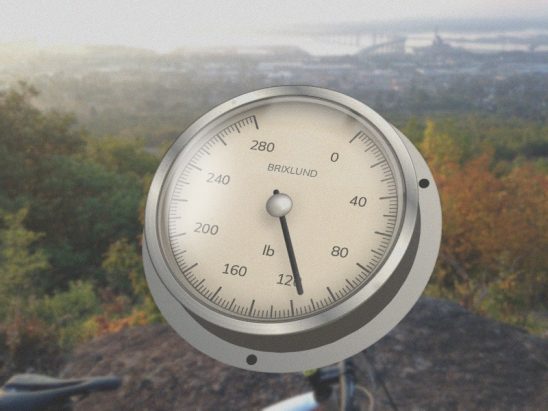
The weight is 114 lb
